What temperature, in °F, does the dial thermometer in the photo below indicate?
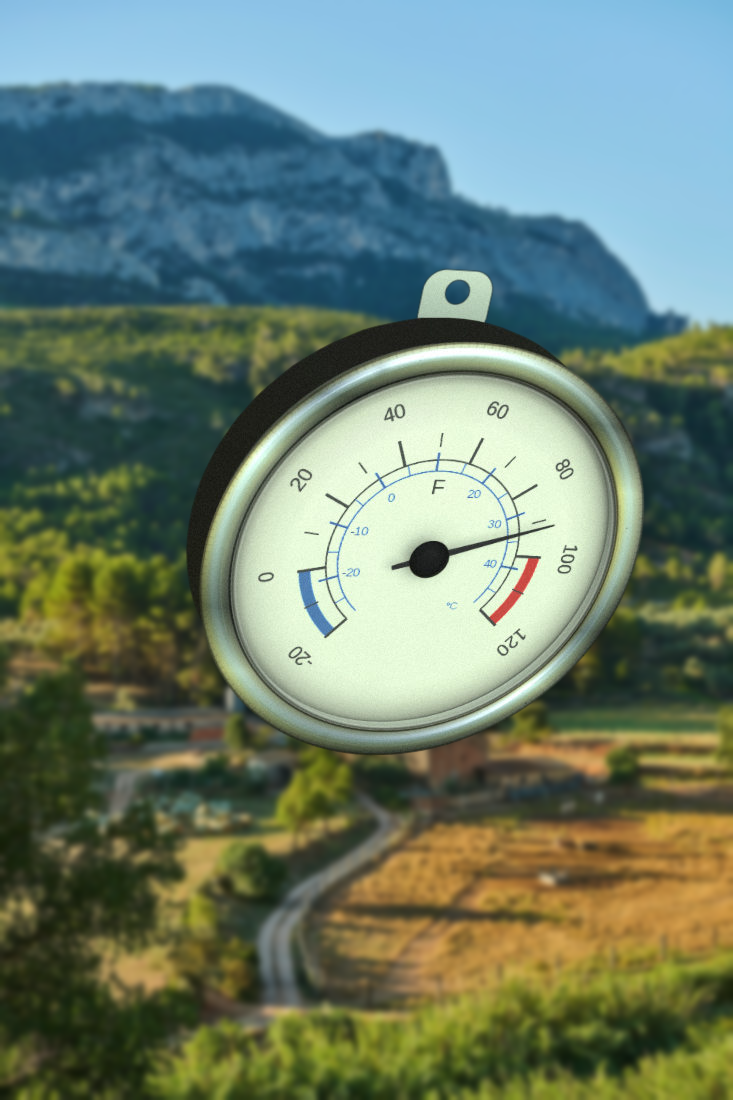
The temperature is 90 °F
